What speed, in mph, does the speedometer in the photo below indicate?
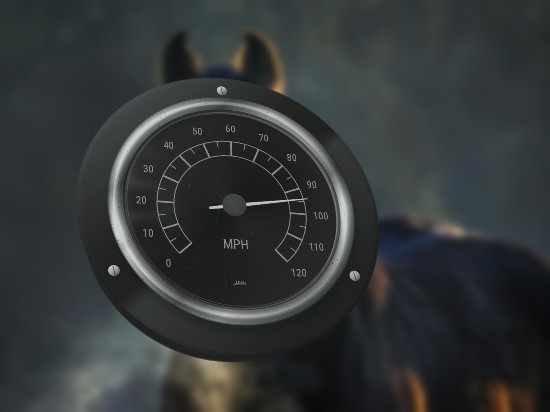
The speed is 95 mph
